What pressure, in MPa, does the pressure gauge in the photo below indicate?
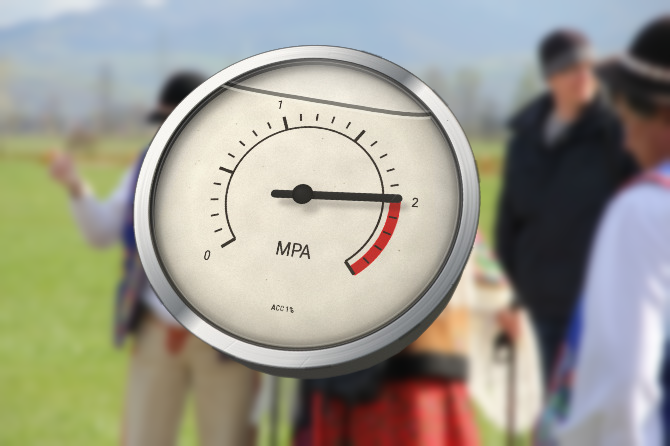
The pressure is 2 MPa
